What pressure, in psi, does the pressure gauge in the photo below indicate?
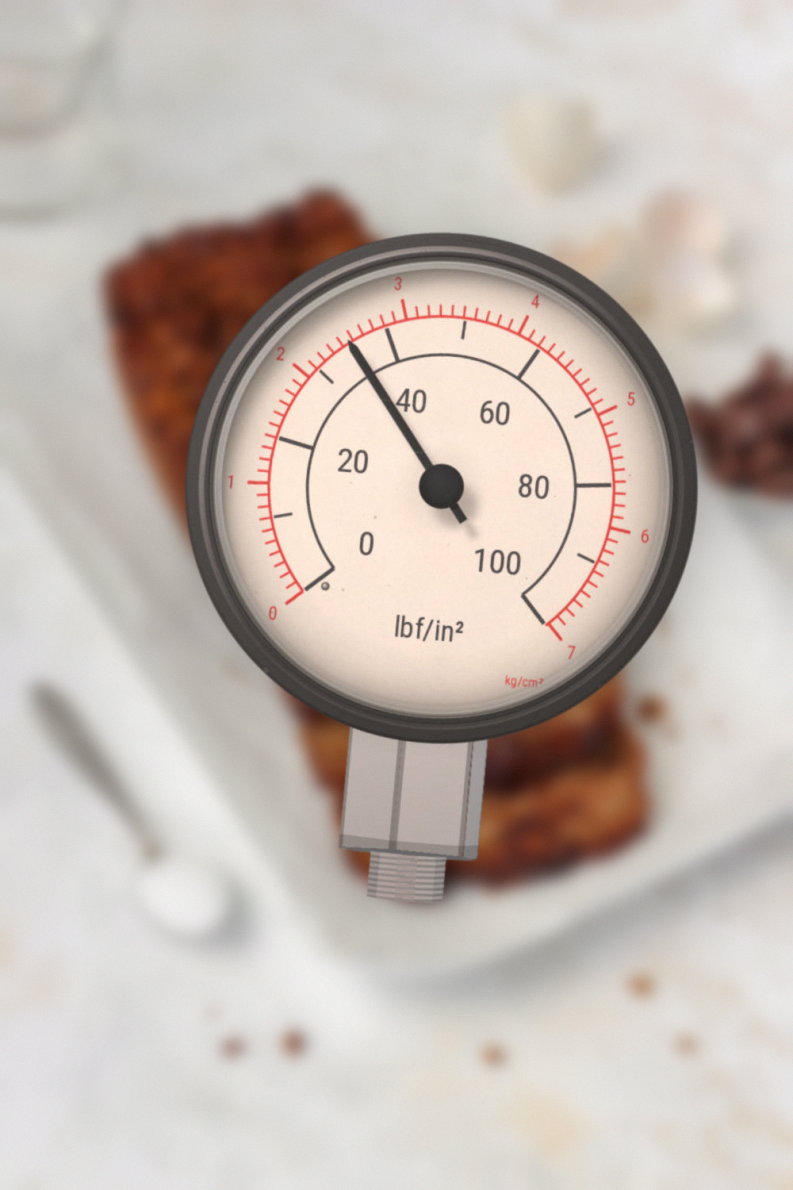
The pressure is 35 psi
